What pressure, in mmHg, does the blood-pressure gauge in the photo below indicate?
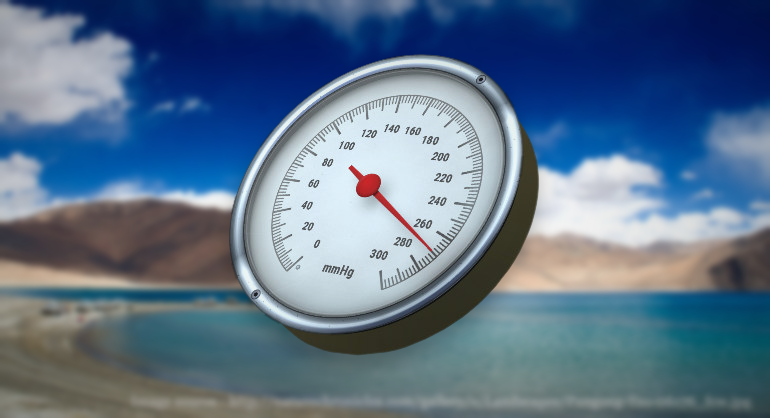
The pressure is 270 mmHg
